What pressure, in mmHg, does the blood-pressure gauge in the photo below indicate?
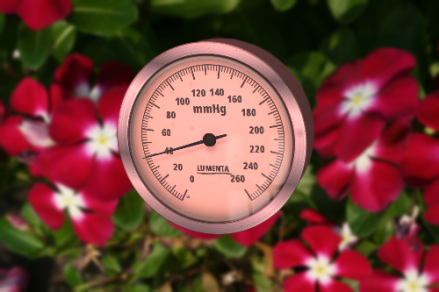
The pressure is 40 mmHg
